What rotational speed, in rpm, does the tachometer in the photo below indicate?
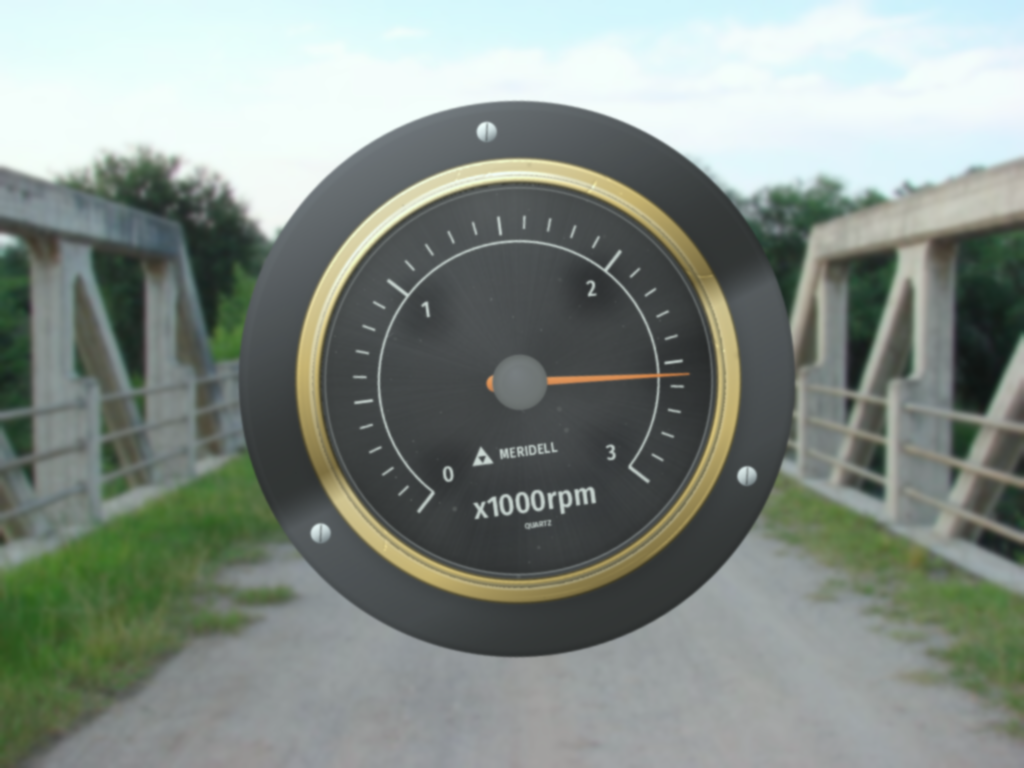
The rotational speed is 2550 rpm
